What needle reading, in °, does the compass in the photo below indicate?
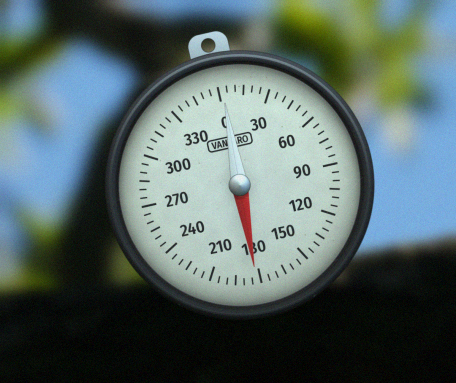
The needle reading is 182.5 °
